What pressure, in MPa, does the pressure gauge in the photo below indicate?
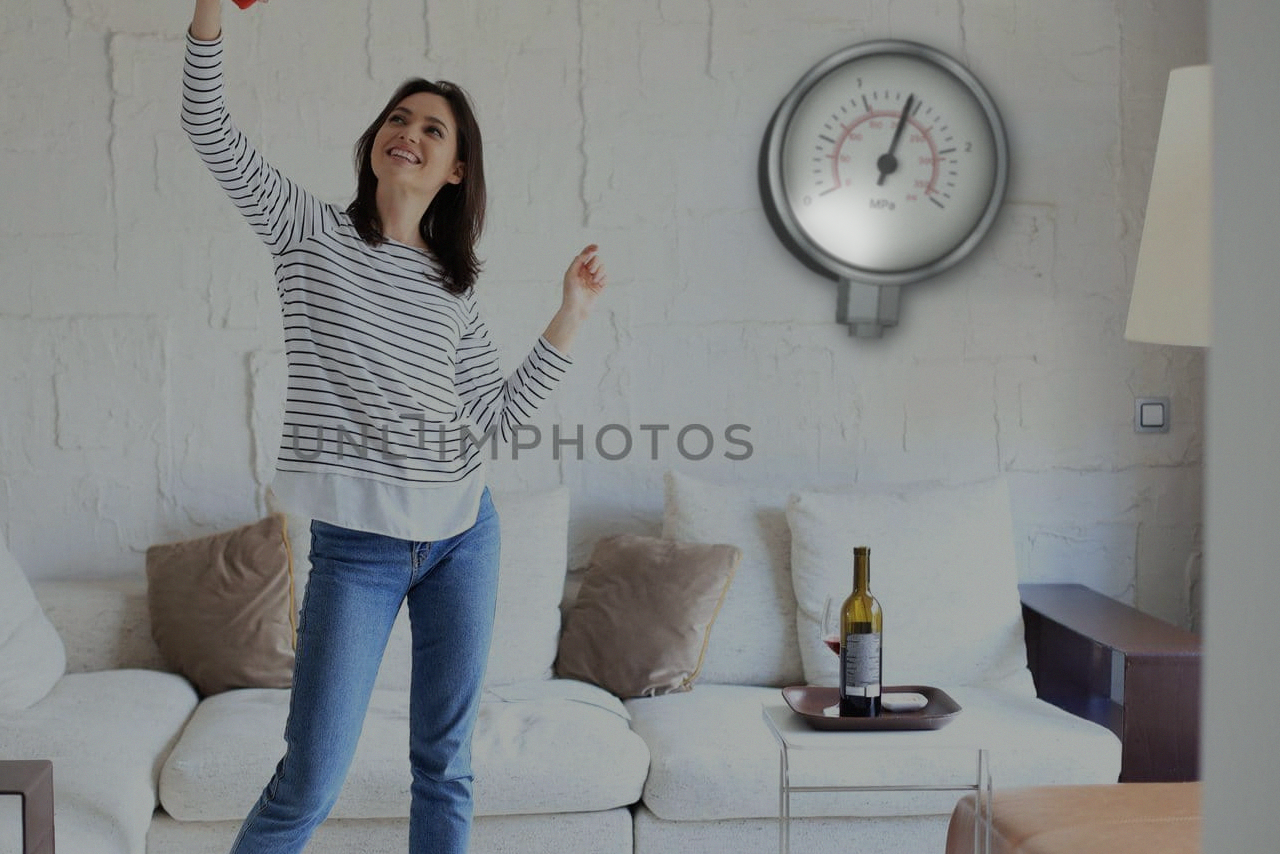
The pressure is 1.4 MPa
